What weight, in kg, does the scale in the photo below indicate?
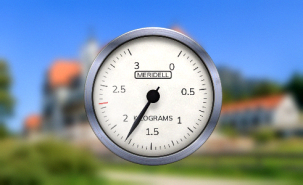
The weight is 1.8 kg
